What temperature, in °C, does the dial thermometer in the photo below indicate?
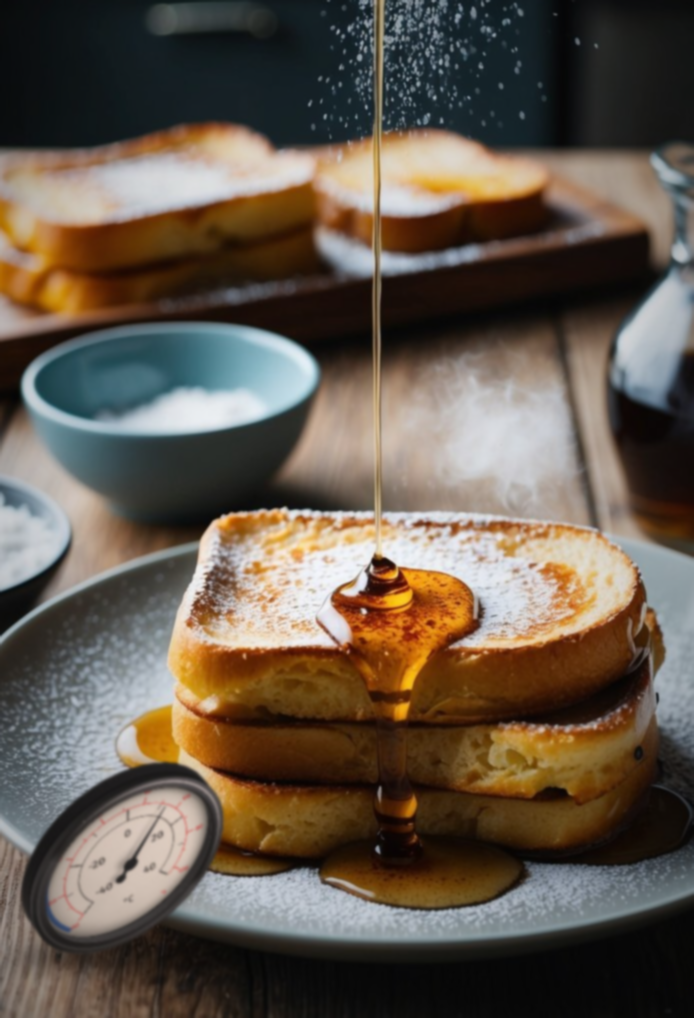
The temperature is 10 °C
